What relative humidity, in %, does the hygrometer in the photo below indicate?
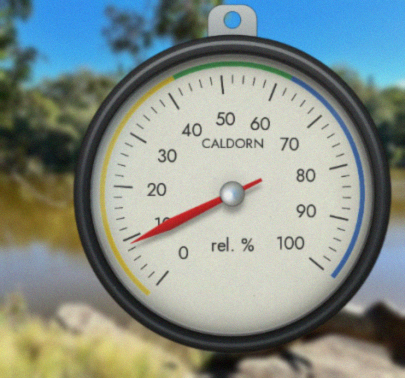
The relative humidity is 9 %
